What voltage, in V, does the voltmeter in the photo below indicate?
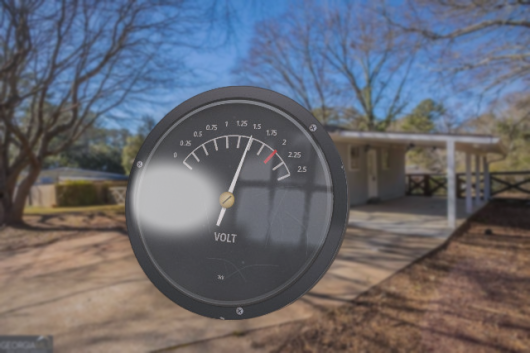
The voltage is 1.5 V
